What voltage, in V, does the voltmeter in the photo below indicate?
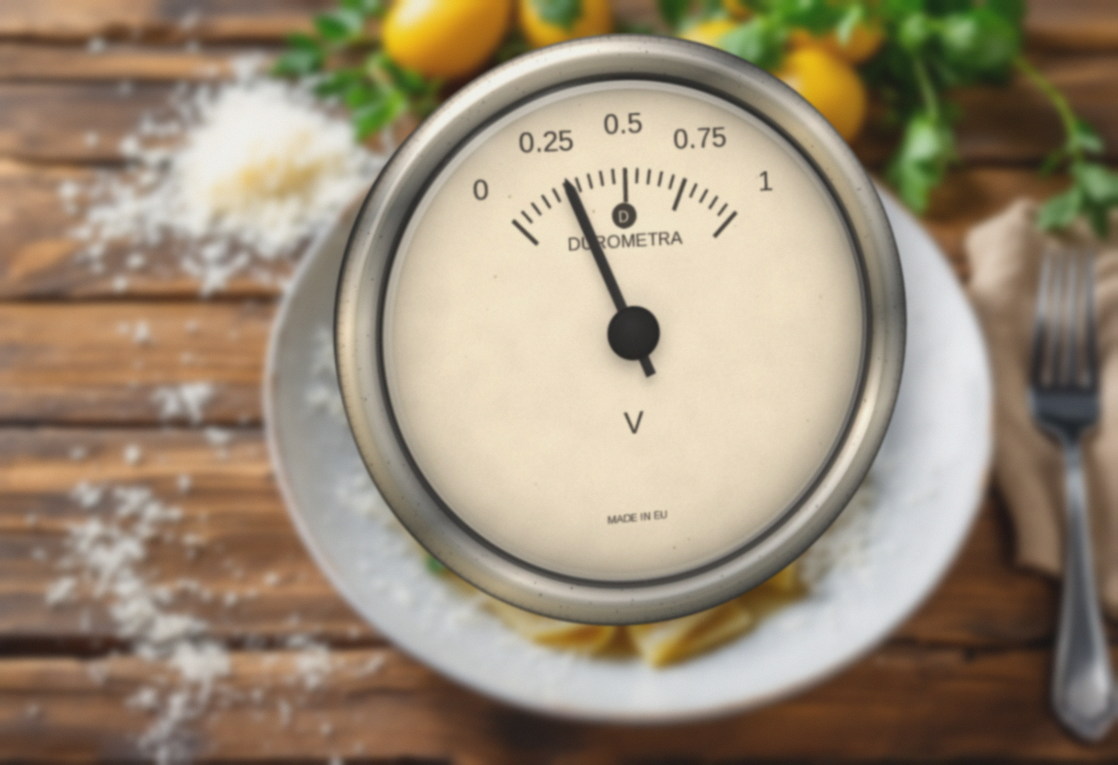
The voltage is 0.25 V
